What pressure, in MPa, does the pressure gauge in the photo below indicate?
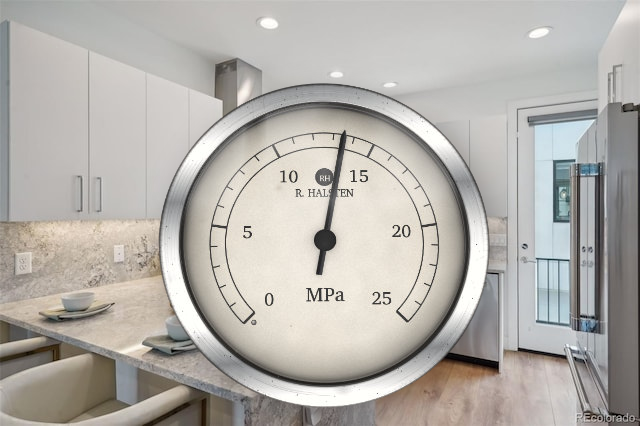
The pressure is 13.5 MPa
